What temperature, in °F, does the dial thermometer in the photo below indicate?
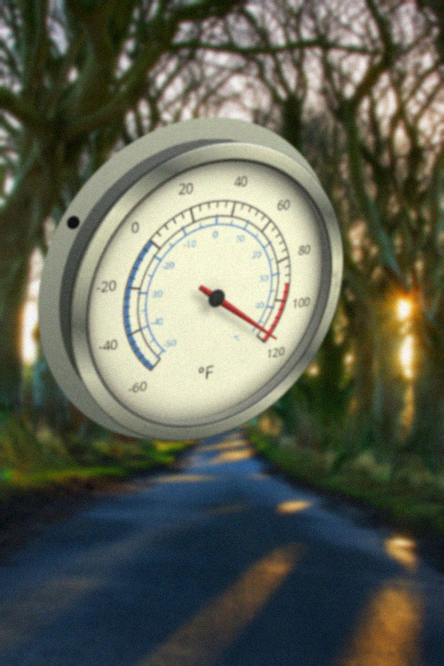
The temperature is 116 °F
